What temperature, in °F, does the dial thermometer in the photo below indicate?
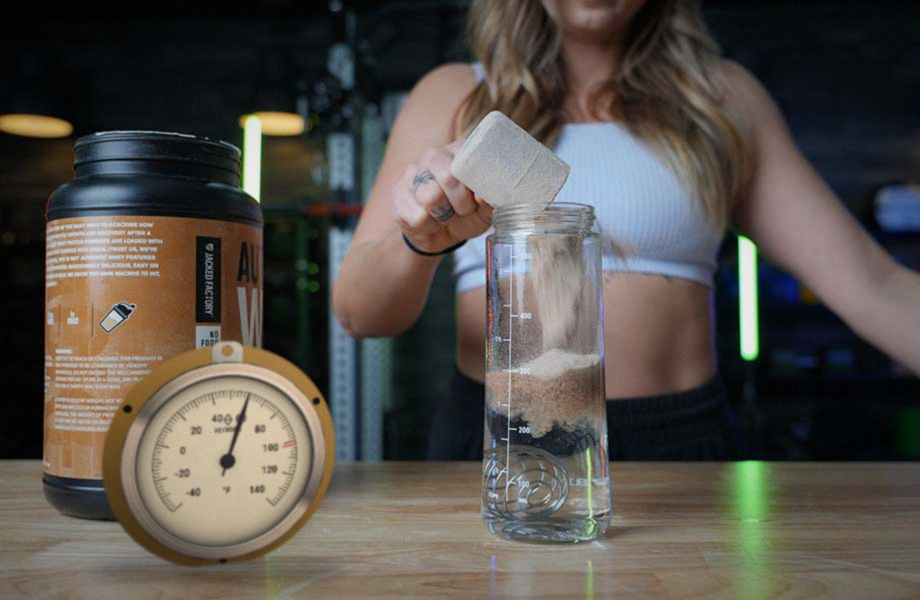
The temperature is 60 °F
